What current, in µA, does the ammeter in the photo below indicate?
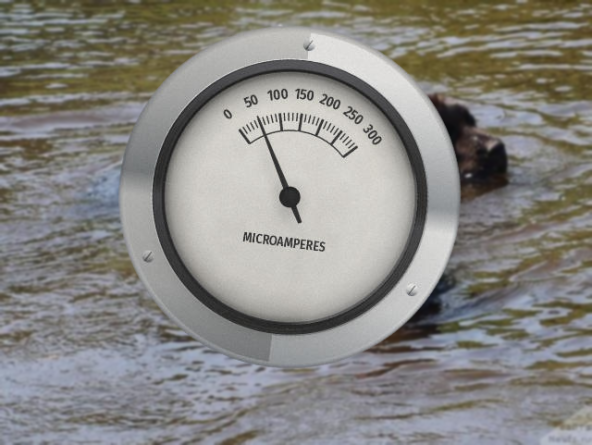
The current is 50 µA
